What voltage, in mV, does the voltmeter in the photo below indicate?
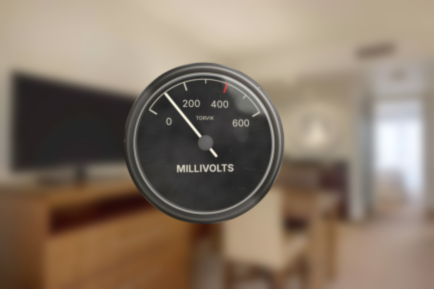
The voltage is 100 mV
